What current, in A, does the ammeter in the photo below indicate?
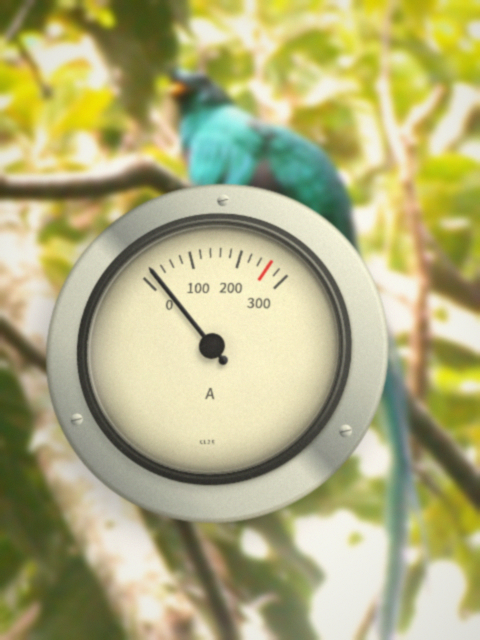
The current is 20 A
